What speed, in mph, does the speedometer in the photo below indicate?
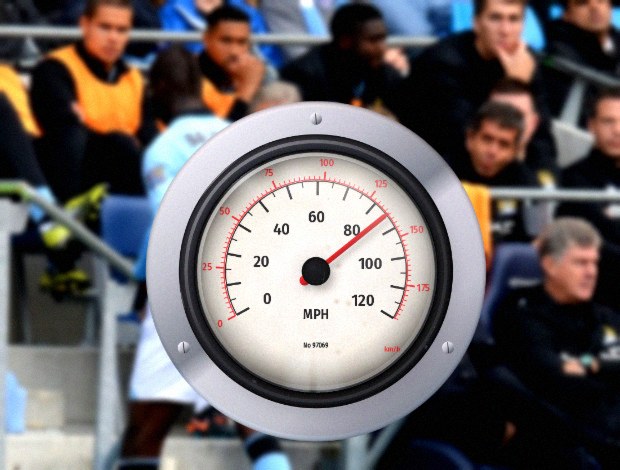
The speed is 85 mph
